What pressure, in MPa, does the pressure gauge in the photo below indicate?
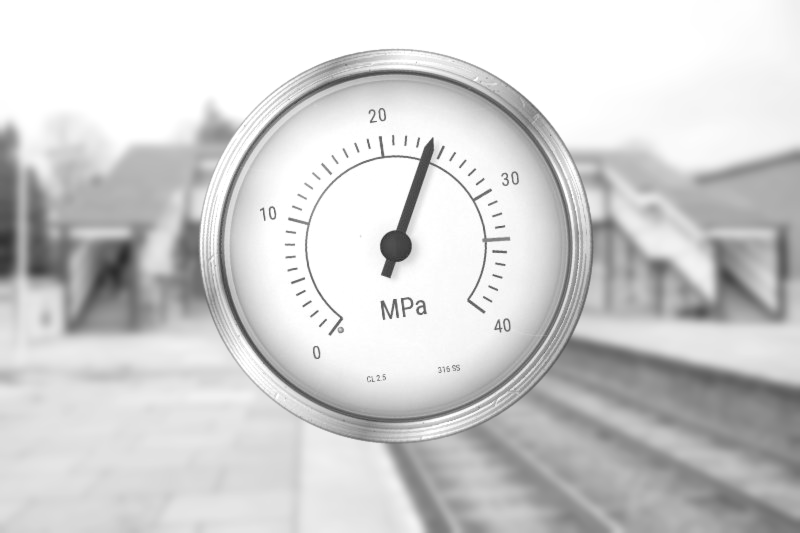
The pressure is 24 MPa
